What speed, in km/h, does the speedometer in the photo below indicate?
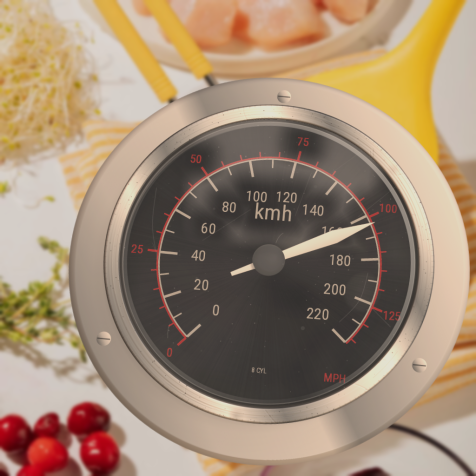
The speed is 165 km/h
